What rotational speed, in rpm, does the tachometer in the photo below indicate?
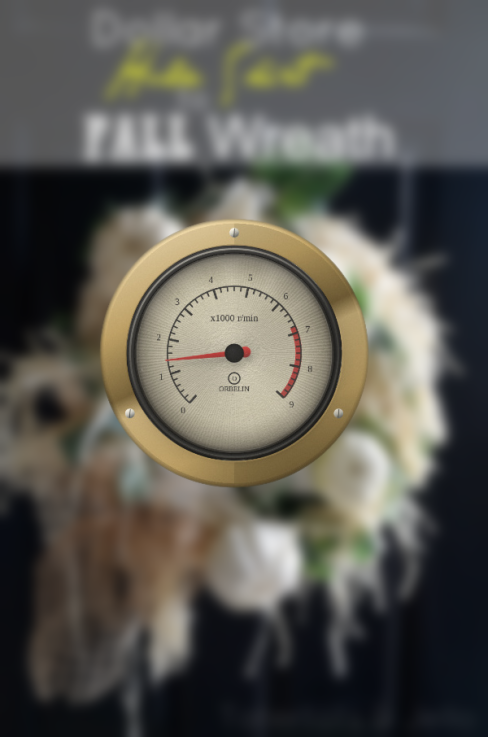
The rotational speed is 1400 rpm
